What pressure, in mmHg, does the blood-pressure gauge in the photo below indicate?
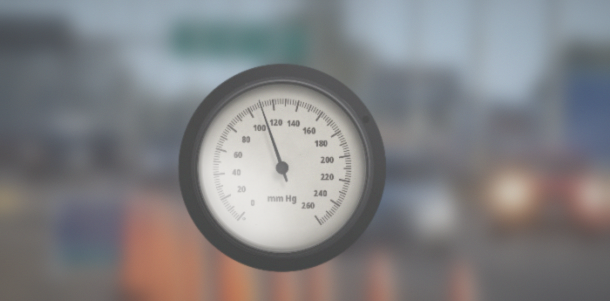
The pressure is 110 mmHg
